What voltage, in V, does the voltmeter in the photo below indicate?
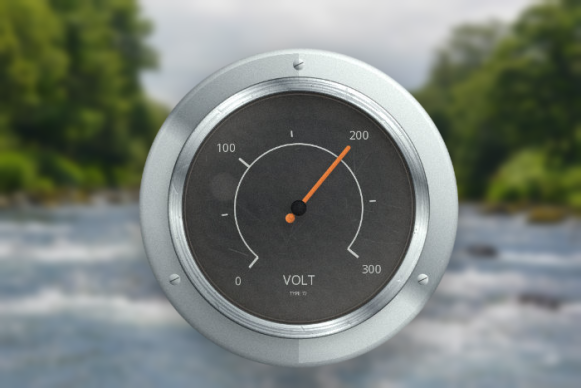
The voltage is 200 V
